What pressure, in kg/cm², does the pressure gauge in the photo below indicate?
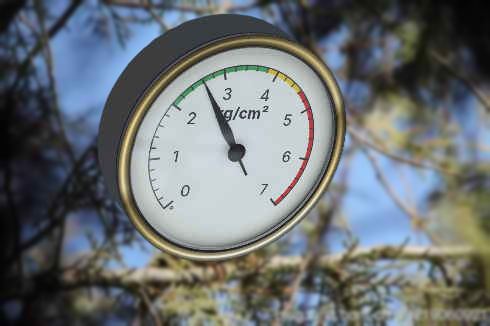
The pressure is 2.6 kg/cm²
